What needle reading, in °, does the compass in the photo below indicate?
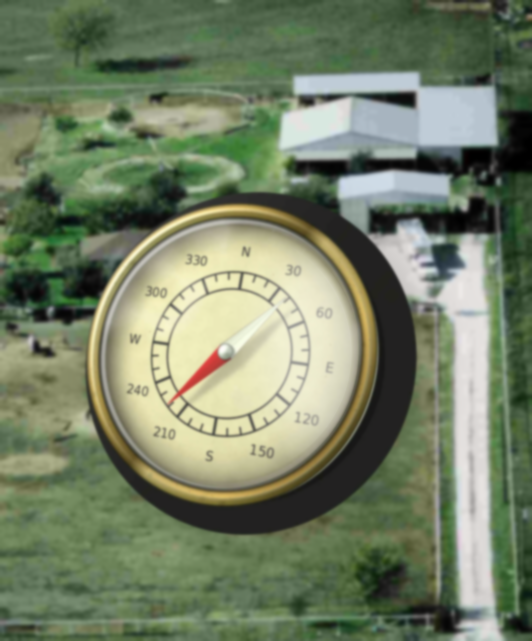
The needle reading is 220 °
